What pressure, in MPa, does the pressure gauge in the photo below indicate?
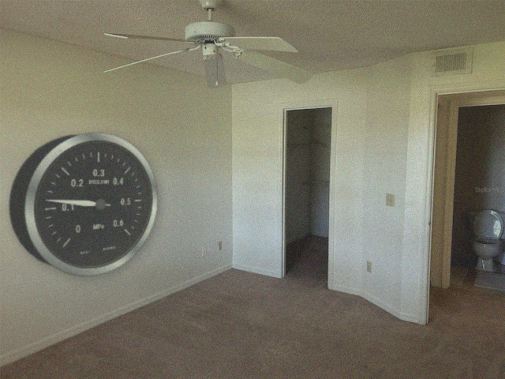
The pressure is 0.12 MPa
